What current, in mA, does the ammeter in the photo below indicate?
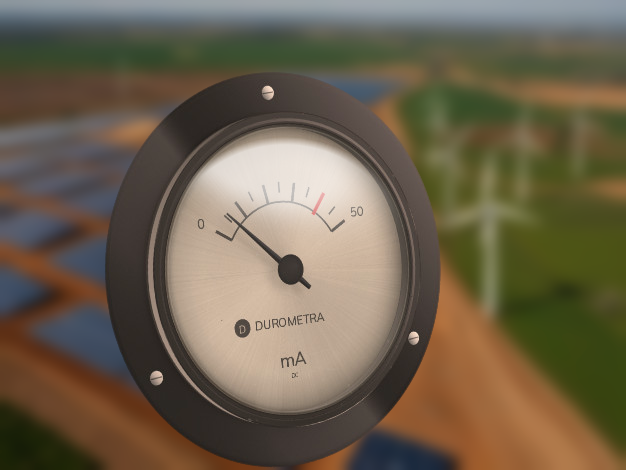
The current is 5 mA
